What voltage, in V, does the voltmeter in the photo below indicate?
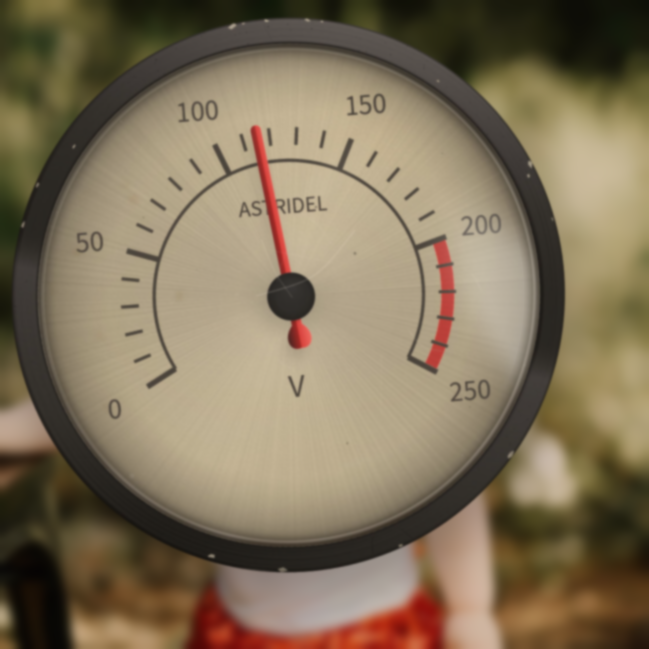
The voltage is 115 V
